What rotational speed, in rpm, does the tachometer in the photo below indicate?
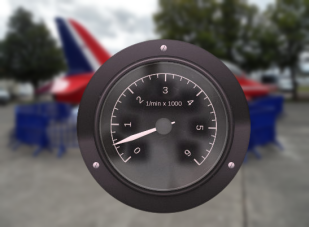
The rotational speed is 500 rpm
